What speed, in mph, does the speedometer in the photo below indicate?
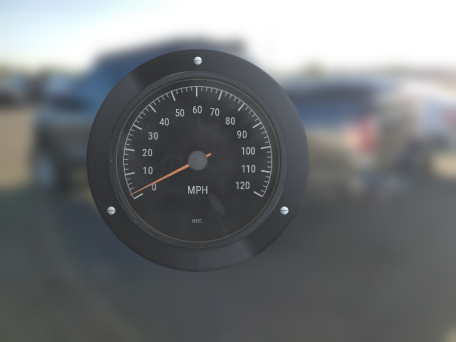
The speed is 2 mph
